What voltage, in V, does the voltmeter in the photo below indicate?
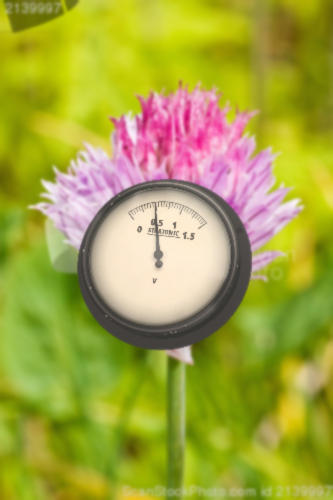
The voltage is 0.5 V
